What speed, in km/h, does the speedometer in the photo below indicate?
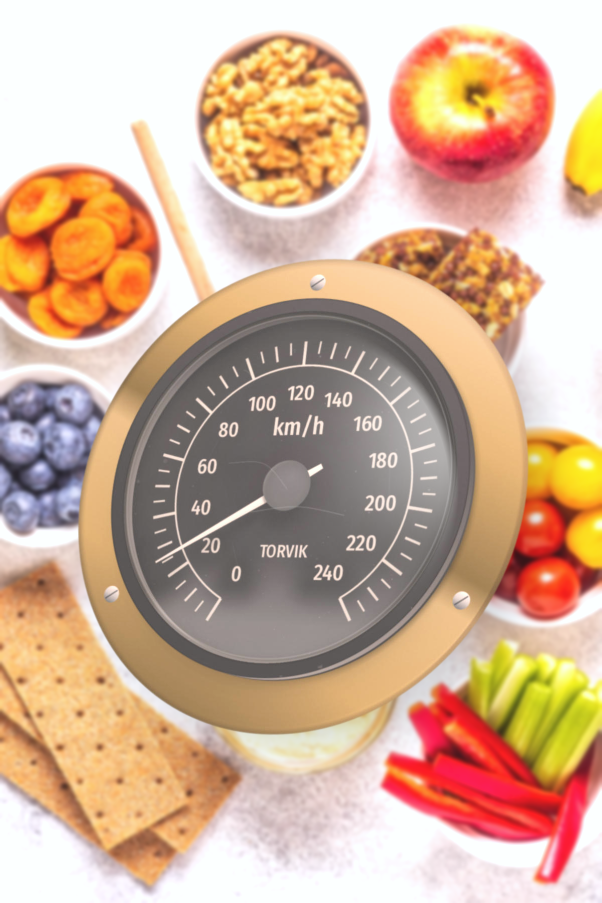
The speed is 25 km/h
